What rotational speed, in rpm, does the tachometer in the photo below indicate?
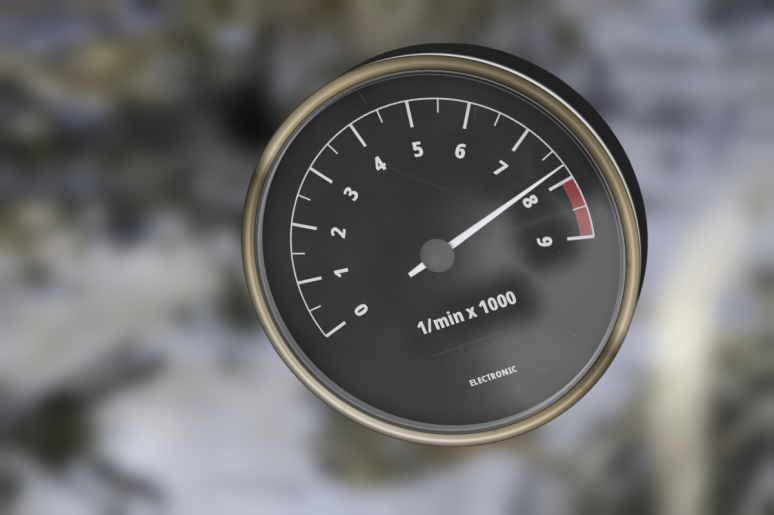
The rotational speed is 7750 rpm
